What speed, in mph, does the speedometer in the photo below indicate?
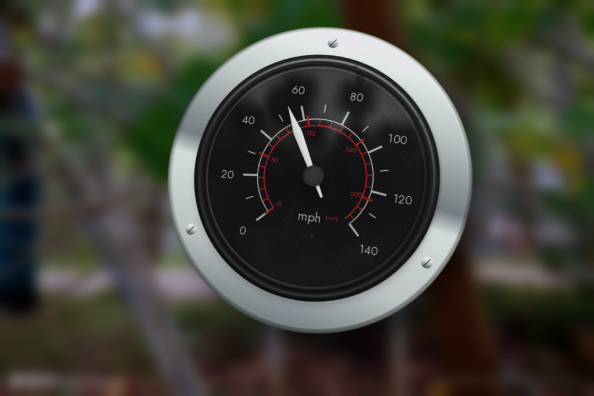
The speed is 55 mph
